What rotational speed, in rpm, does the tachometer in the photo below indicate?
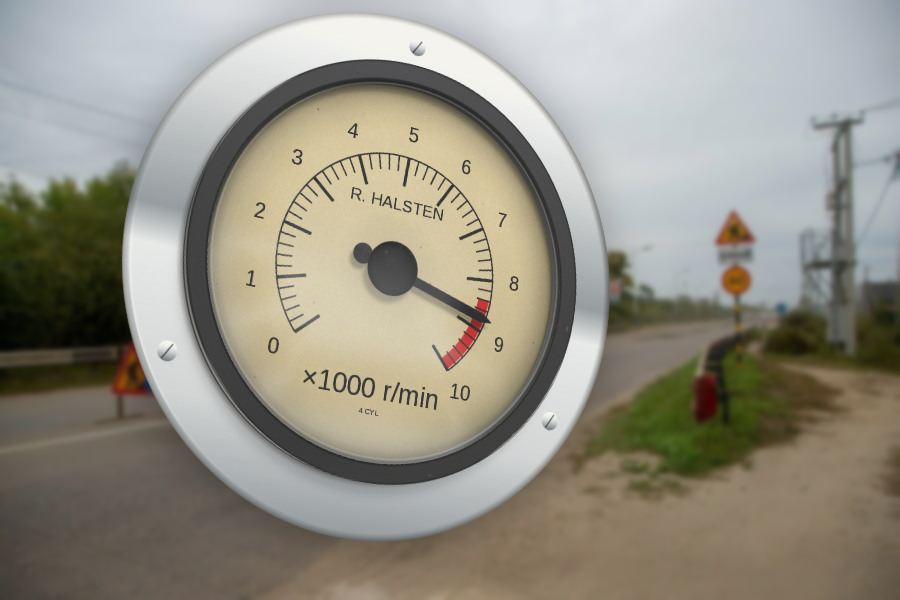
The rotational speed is 8800 rpm
